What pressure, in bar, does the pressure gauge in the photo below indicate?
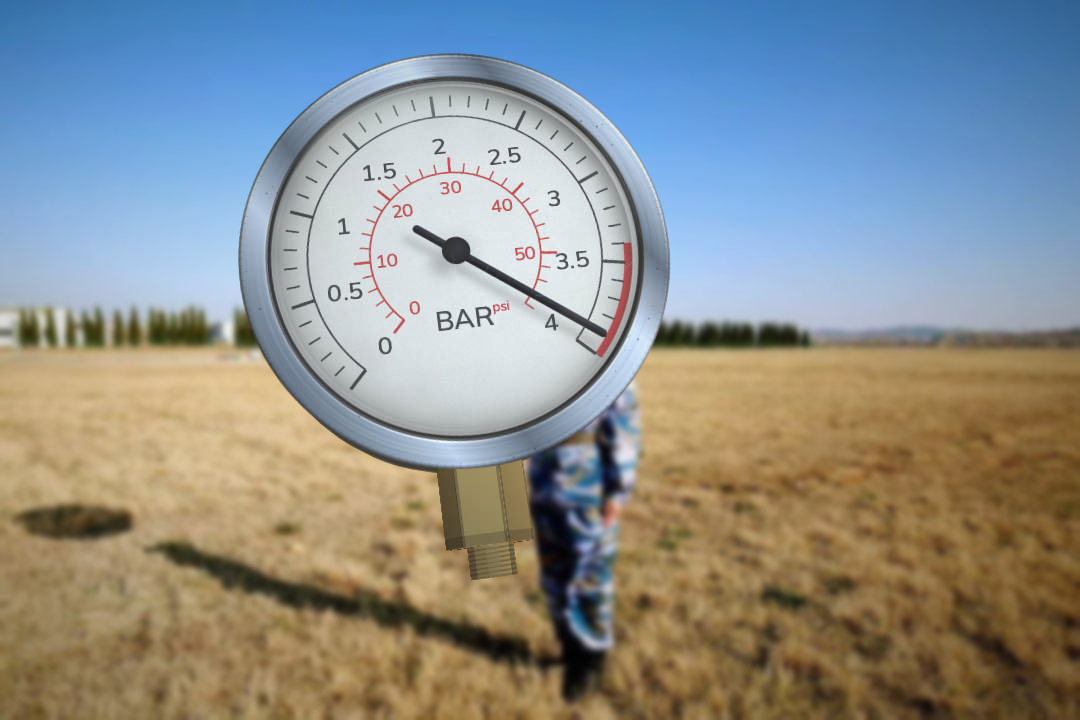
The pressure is 3.9 bar
